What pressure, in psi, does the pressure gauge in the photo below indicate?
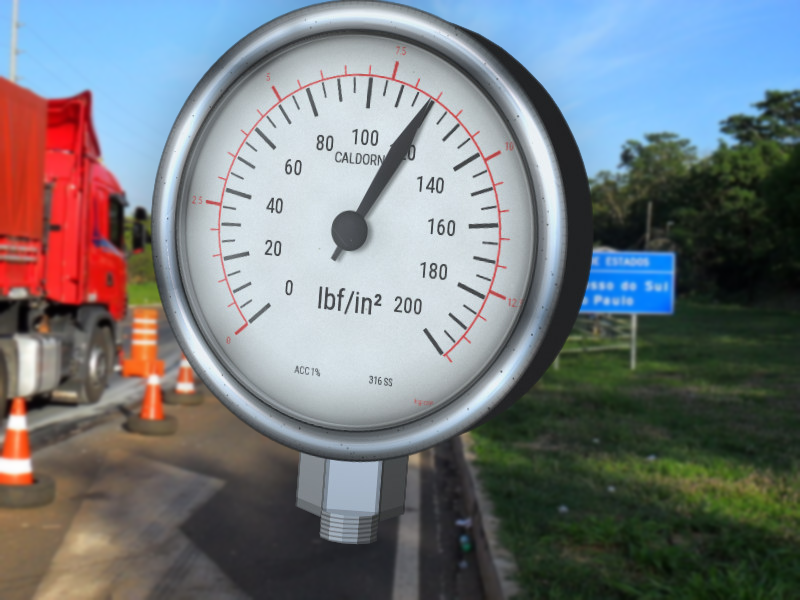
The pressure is 120 psi
